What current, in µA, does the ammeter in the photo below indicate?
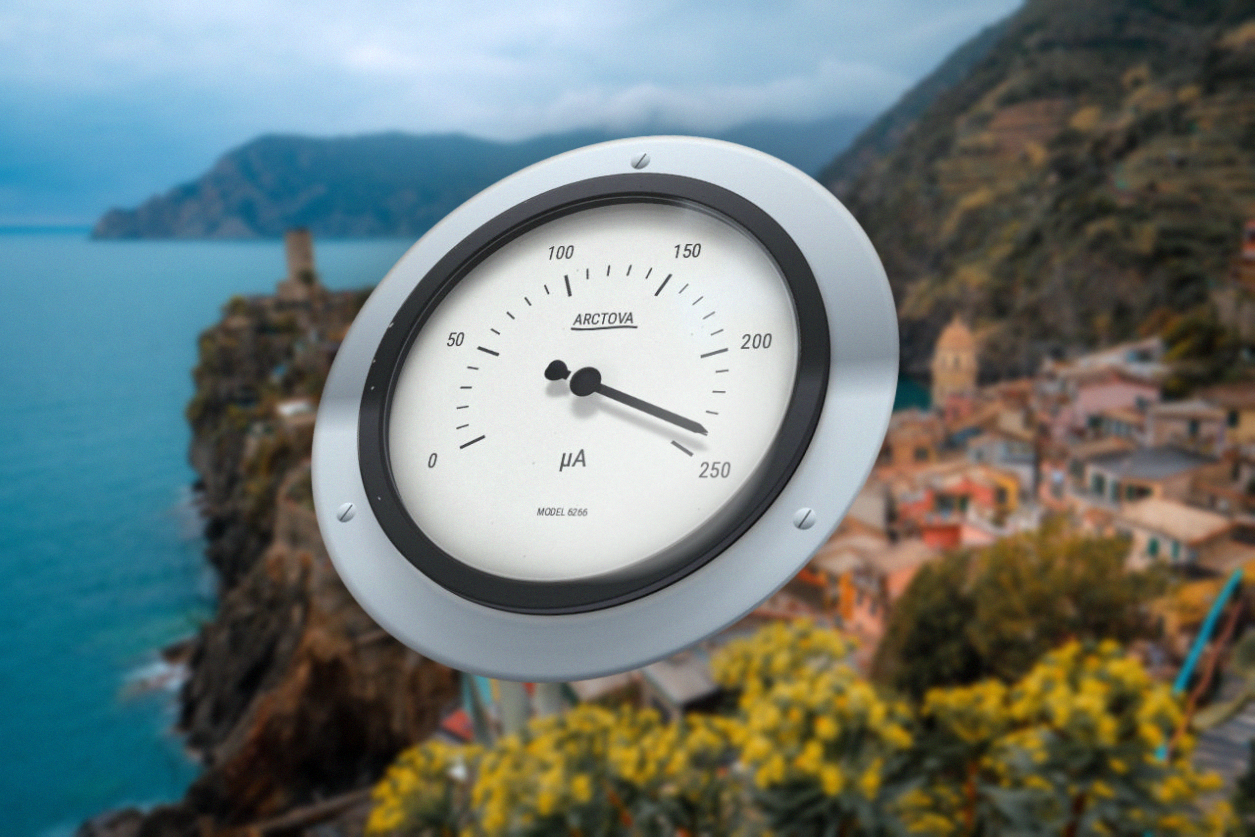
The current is 240 µA
